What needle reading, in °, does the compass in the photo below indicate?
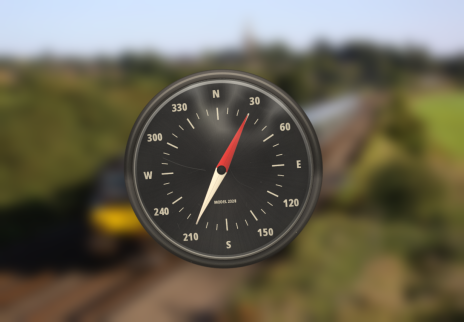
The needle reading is 30 °
